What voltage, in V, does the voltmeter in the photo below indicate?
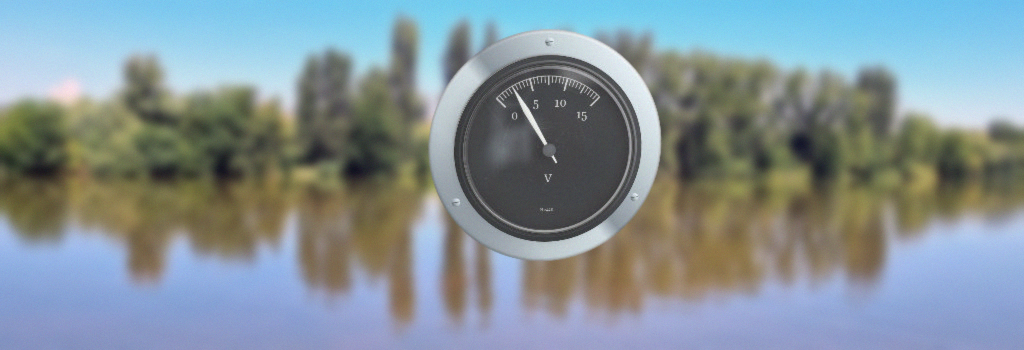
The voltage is 2.5 V
